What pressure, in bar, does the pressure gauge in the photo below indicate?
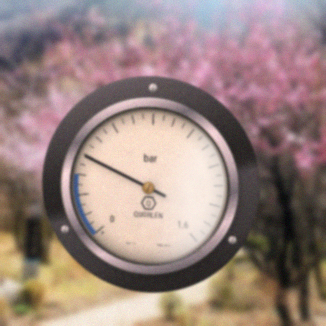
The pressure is 0.4 bar
